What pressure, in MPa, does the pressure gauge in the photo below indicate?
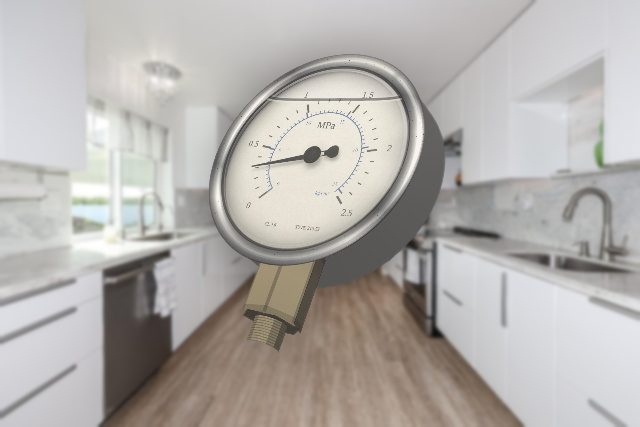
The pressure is 0.3 MPa
